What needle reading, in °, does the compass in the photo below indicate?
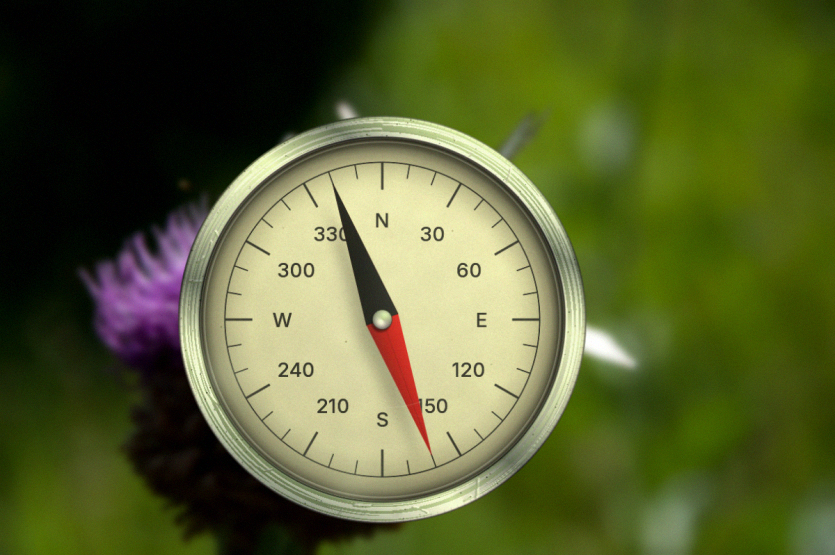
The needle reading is 160 °
